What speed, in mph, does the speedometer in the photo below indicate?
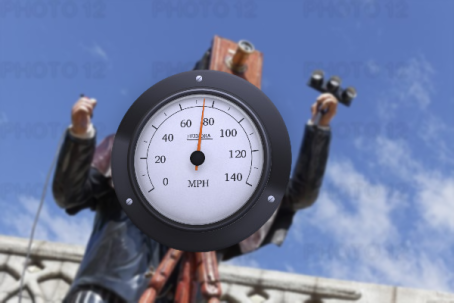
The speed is 75 mph
